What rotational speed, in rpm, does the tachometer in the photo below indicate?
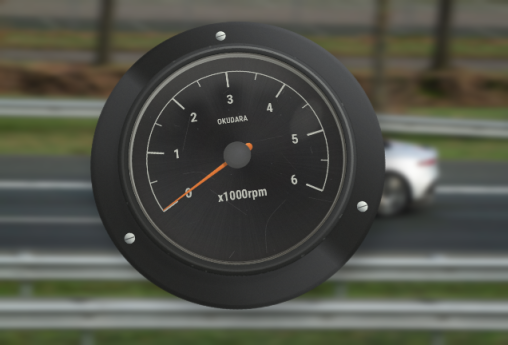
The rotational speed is 0 rpm
